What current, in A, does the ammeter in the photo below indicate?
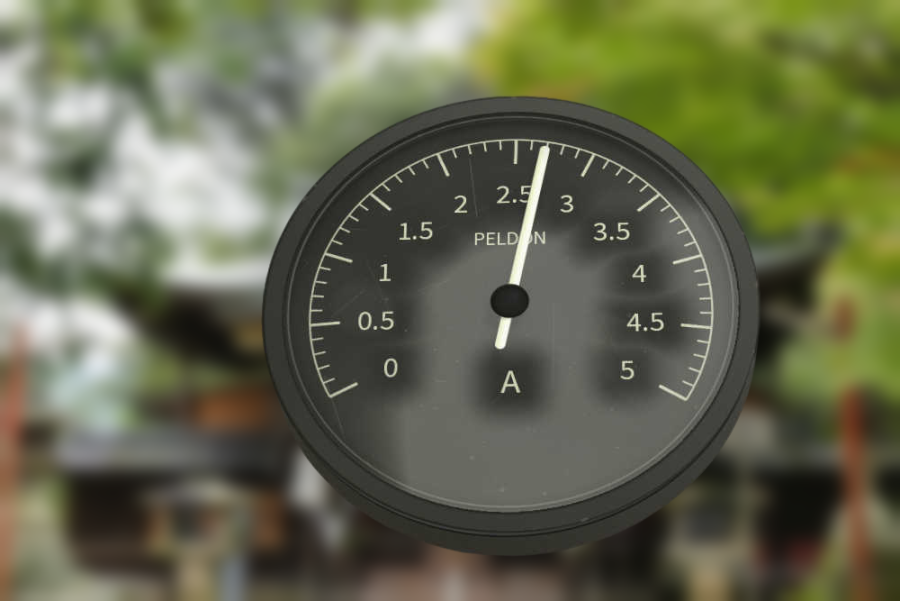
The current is 2.7 A
